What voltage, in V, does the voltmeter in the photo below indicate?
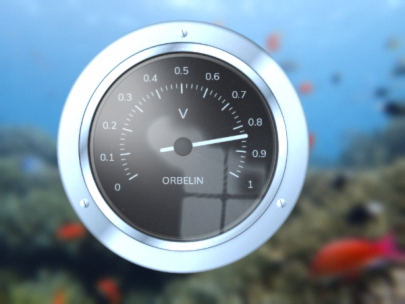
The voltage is 0.84 V
